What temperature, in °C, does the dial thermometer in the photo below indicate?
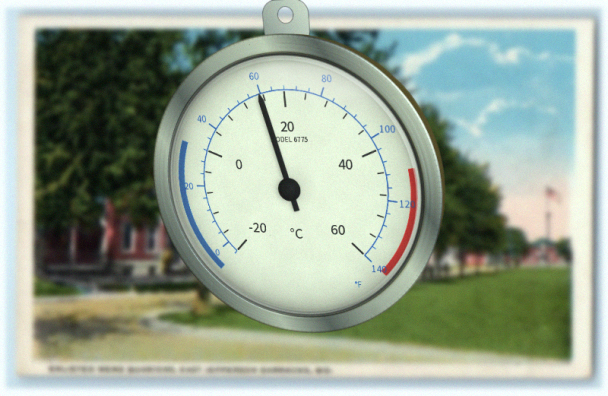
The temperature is 16 °C
